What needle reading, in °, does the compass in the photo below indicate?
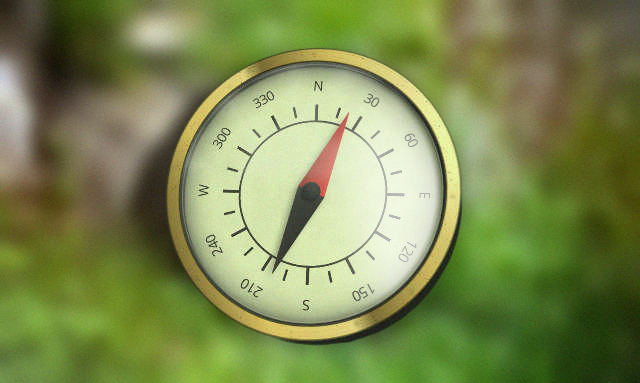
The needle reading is 22.5 °
